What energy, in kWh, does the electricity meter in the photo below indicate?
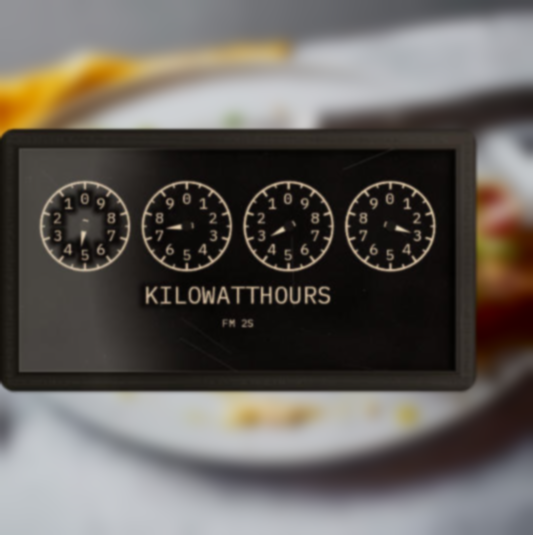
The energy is 4733 kWh
